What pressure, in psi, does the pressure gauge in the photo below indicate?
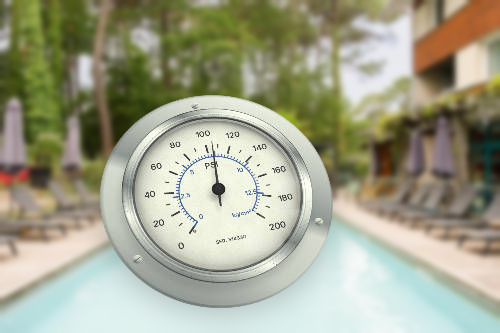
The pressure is 105 psi
